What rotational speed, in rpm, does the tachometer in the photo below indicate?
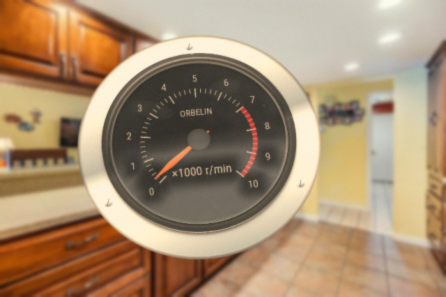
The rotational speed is 200 rpm
